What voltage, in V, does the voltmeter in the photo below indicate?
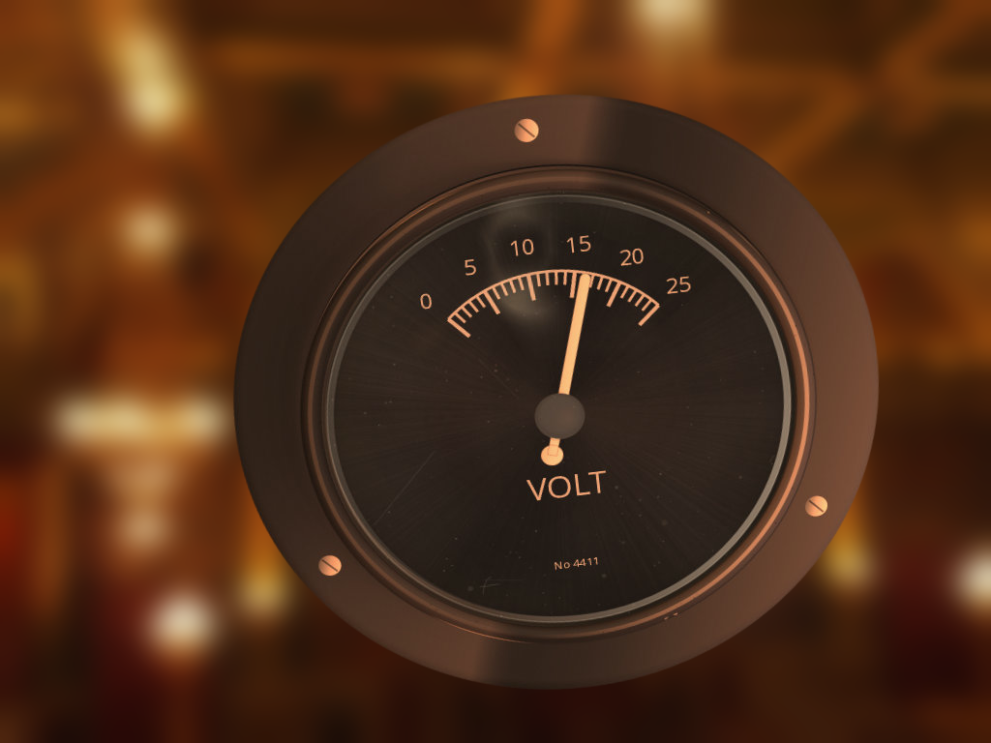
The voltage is 16 V
